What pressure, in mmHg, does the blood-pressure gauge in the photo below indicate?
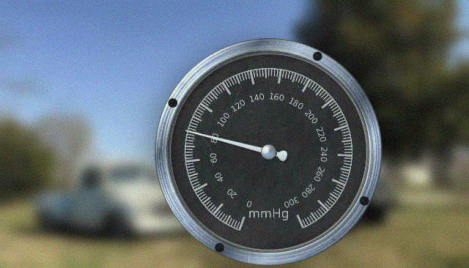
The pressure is 80 mmHg
